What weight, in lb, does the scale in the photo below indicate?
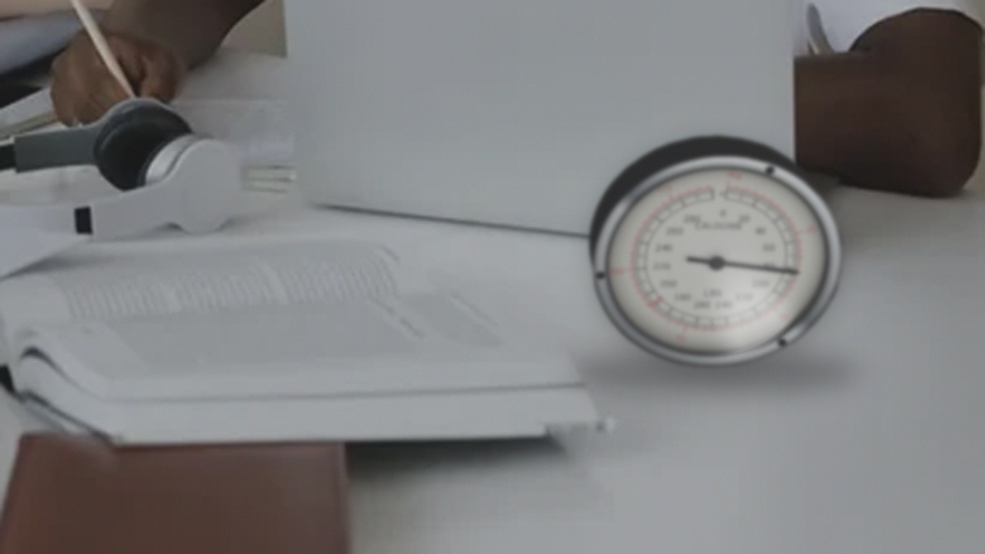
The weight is 80 lb
